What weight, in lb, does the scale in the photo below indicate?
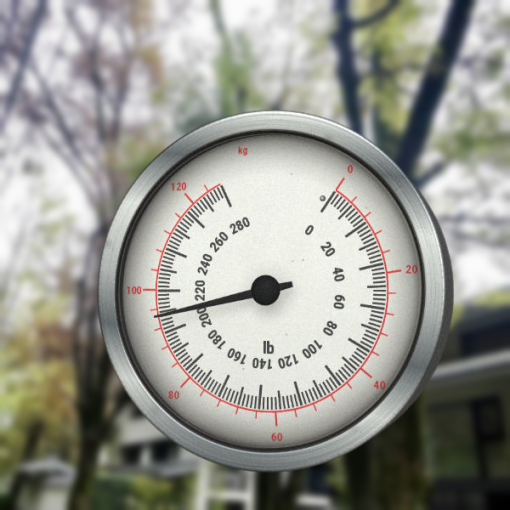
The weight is 208 lb
